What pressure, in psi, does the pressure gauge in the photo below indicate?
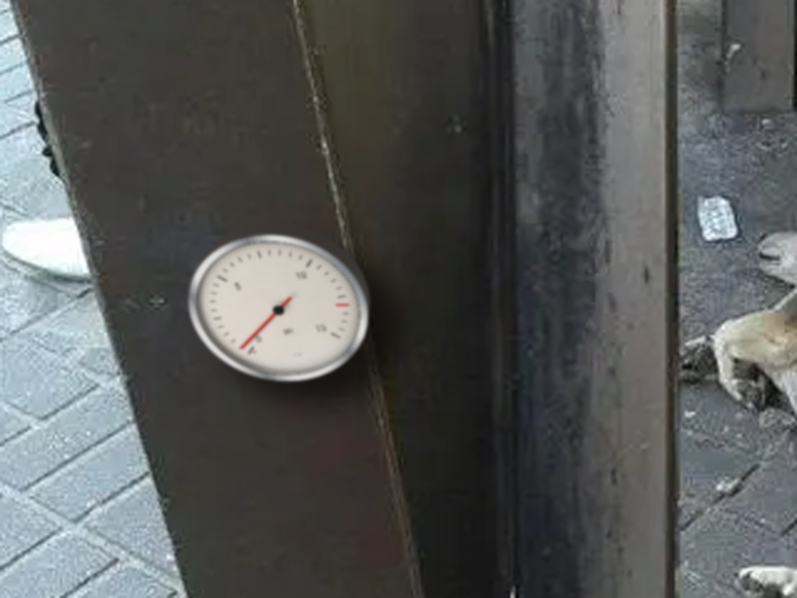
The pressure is 0.5 psi
